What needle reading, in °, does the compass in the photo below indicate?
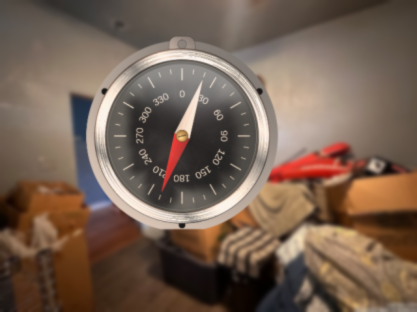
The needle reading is 200 °
